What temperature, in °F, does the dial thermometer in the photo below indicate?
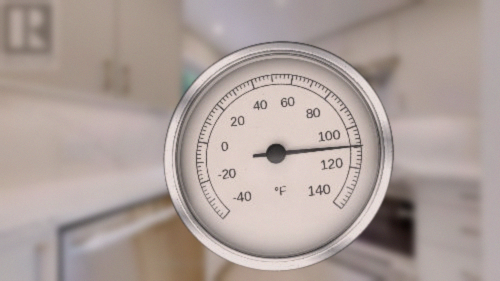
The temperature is 110 °F
